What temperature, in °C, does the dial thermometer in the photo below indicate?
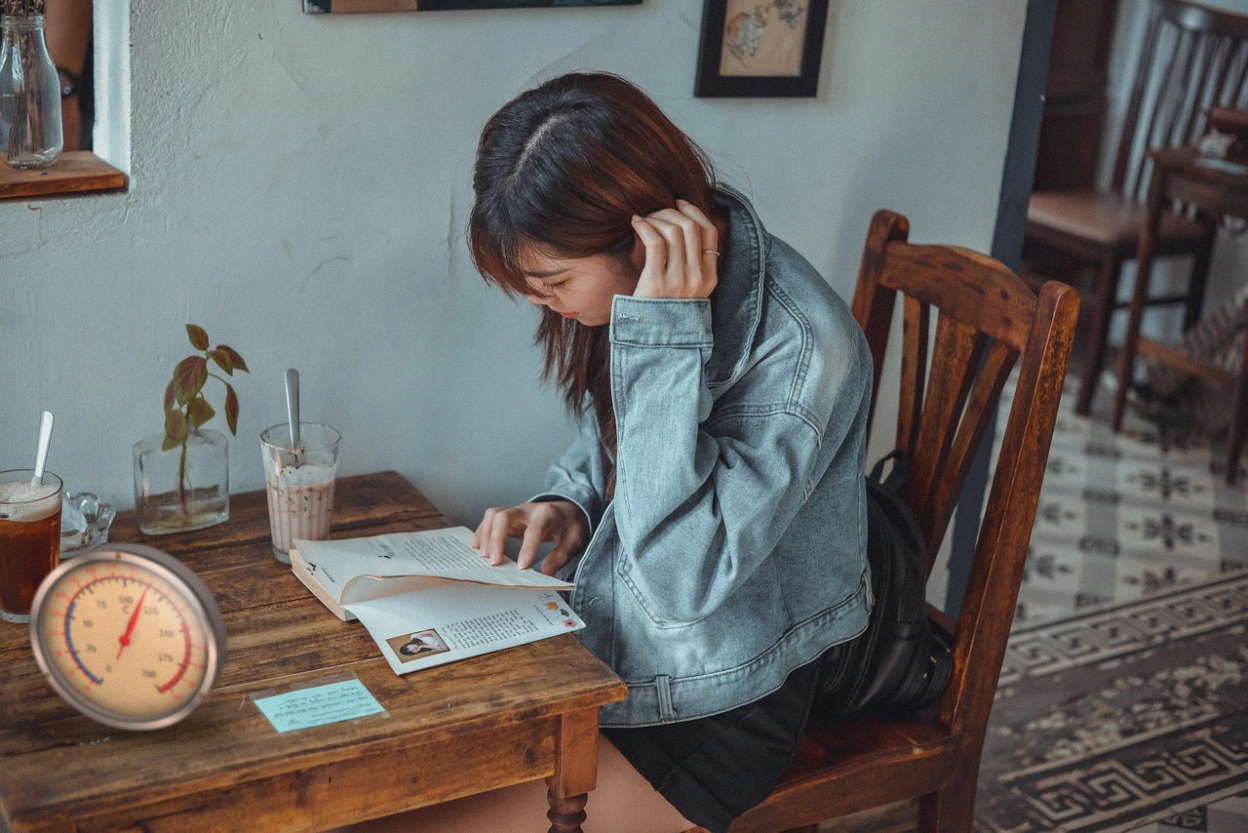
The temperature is 115 °C
